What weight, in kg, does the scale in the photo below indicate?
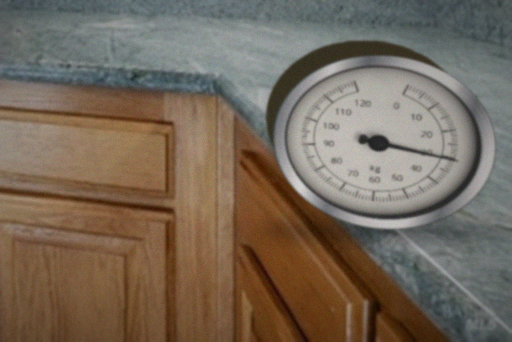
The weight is 30 kg
